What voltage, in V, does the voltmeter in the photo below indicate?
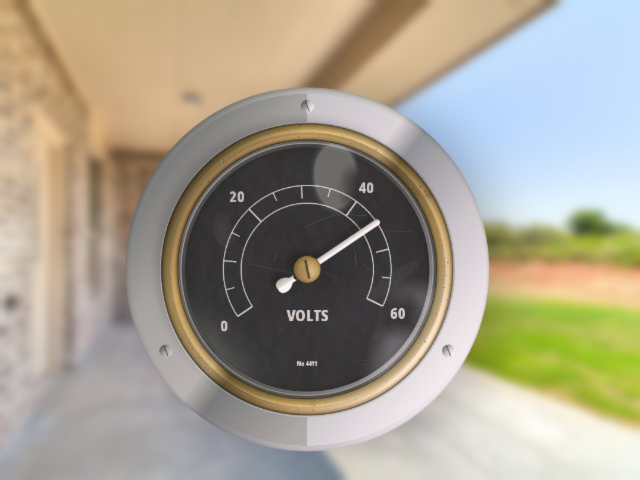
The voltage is 45 V
